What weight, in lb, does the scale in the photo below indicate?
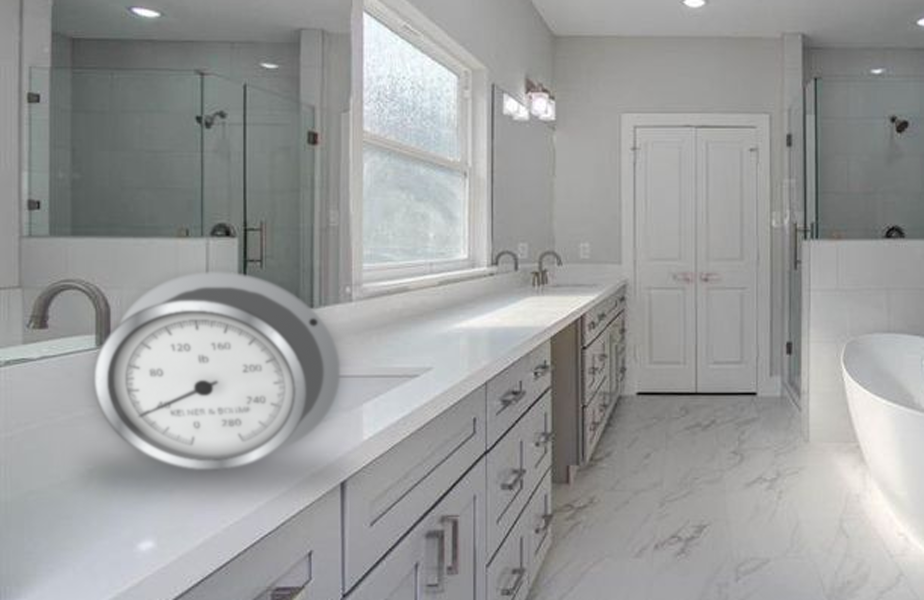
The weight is 40 lb
